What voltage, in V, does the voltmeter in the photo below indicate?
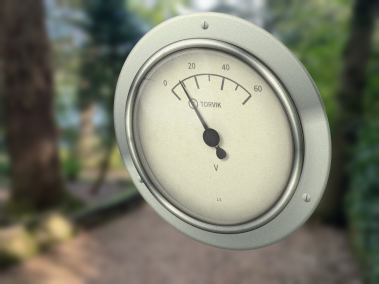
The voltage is 10 V
